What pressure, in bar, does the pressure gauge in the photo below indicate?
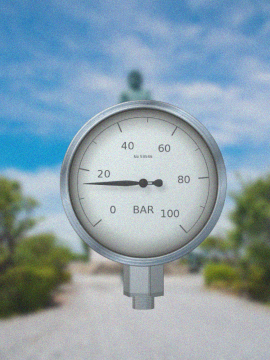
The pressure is 15 bar
